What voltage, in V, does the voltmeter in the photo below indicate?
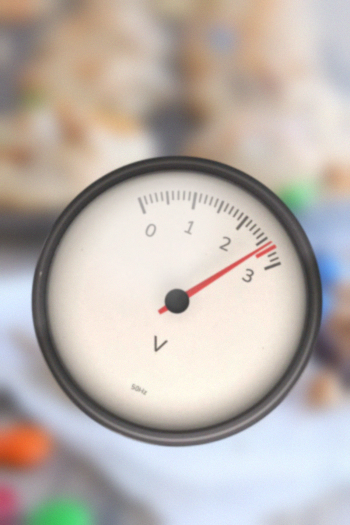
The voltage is 2.6 V
